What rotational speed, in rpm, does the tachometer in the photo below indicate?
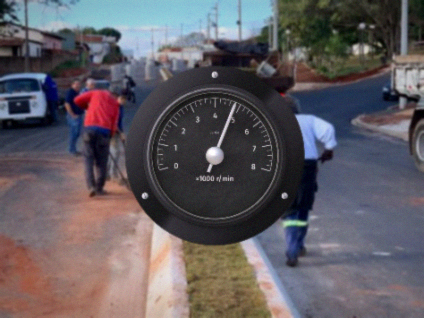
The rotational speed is 4800 rpm
